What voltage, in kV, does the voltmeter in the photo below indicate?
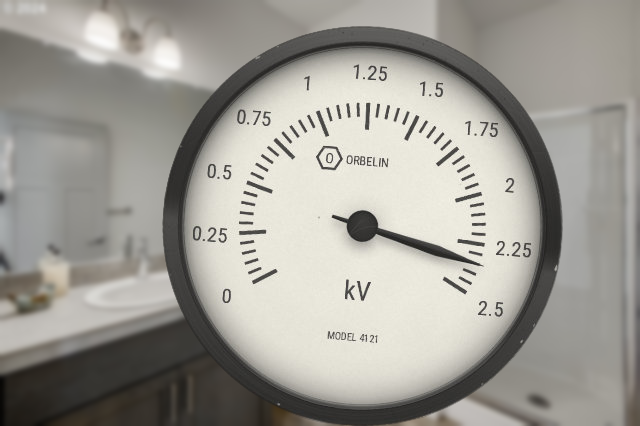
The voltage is 2.35 kV
